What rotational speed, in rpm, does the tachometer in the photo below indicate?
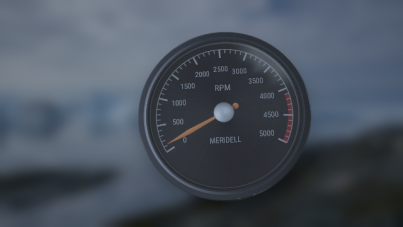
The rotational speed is 100 rpm
